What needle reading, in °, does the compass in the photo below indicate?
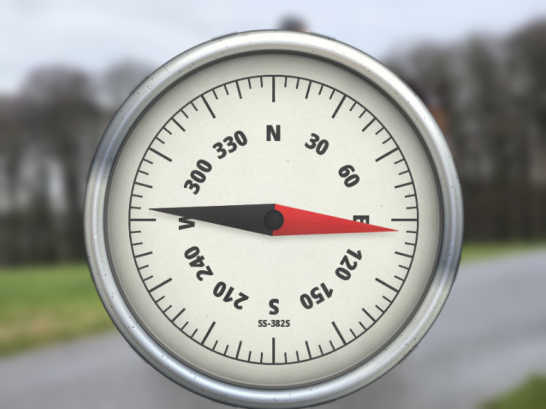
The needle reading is 95 °
